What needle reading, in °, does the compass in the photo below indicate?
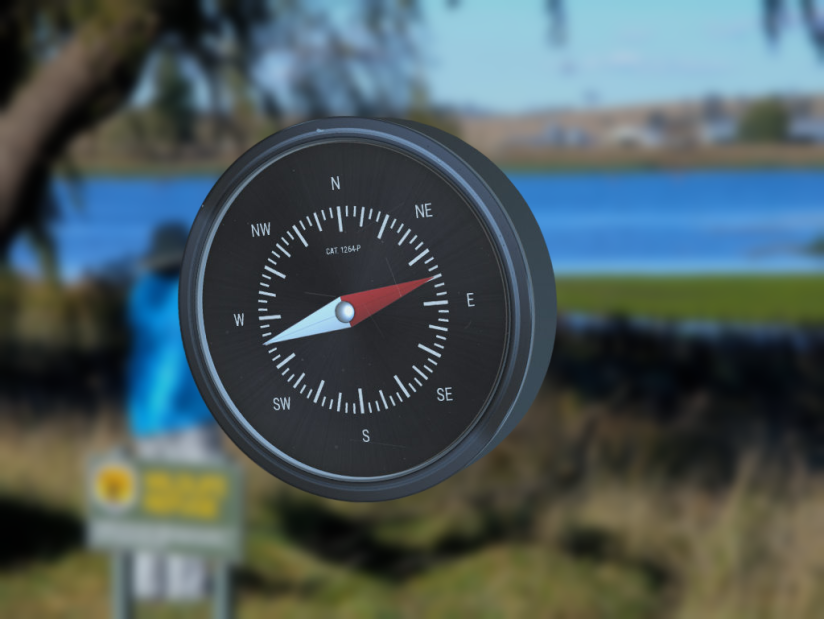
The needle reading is 75 °
